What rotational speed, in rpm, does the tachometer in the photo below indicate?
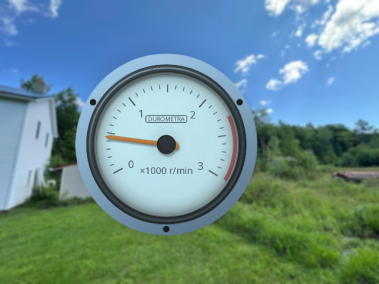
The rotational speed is 450 rpm
